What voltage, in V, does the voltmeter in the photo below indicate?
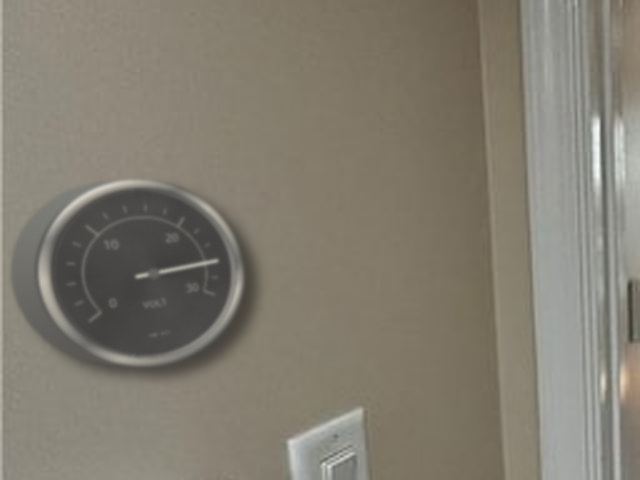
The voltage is 26 V
